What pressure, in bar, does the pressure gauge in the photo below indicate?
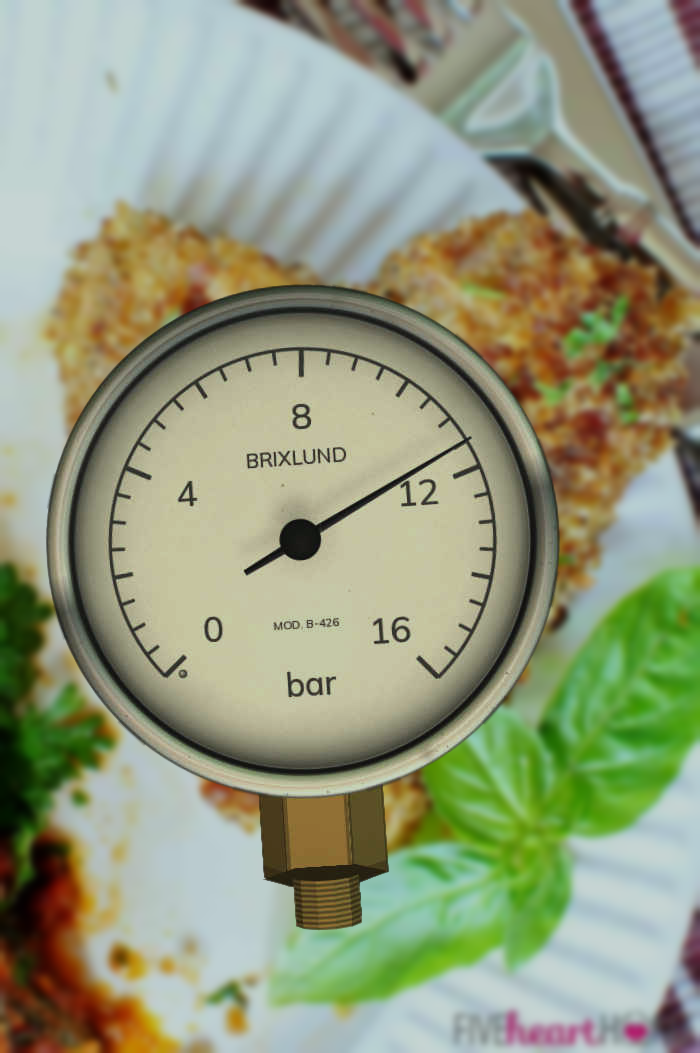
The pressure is 11.5 bar
